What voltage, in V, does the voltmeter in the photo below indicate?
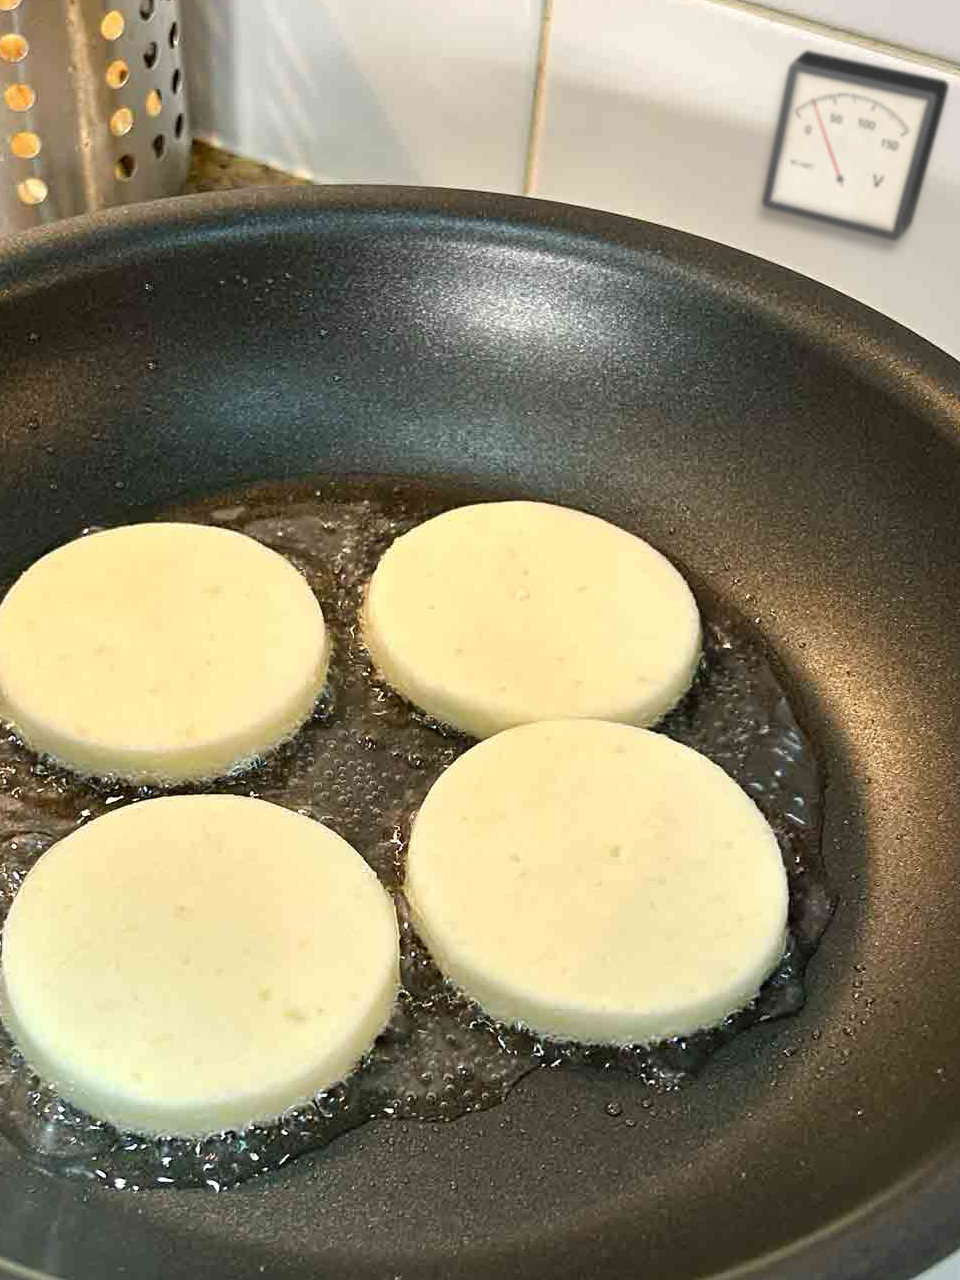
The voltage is 25 V
